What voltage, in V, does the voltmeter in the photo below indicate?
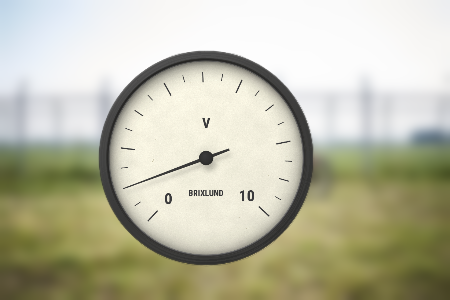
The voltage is 1 V
